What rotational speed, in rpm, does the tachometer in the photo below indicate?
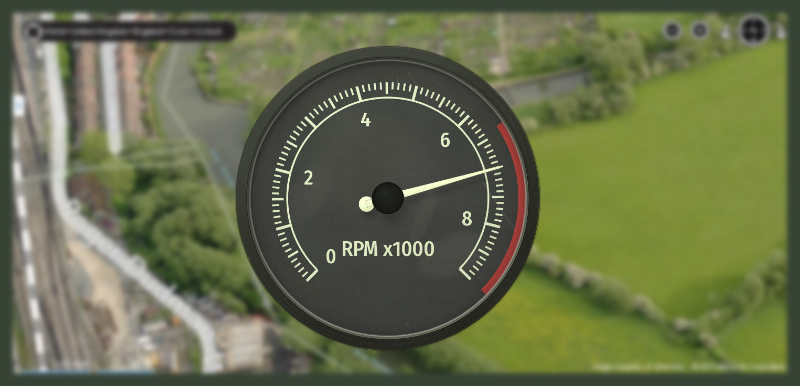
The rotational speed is 7000 rpm
